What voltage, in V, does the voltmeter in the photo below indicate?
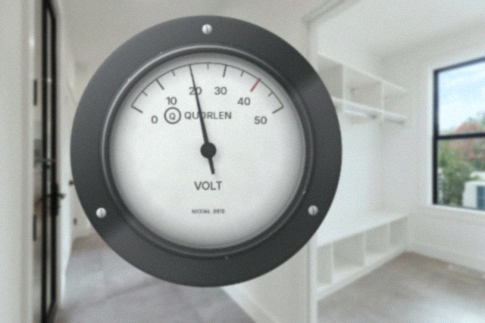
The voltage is 20 V
